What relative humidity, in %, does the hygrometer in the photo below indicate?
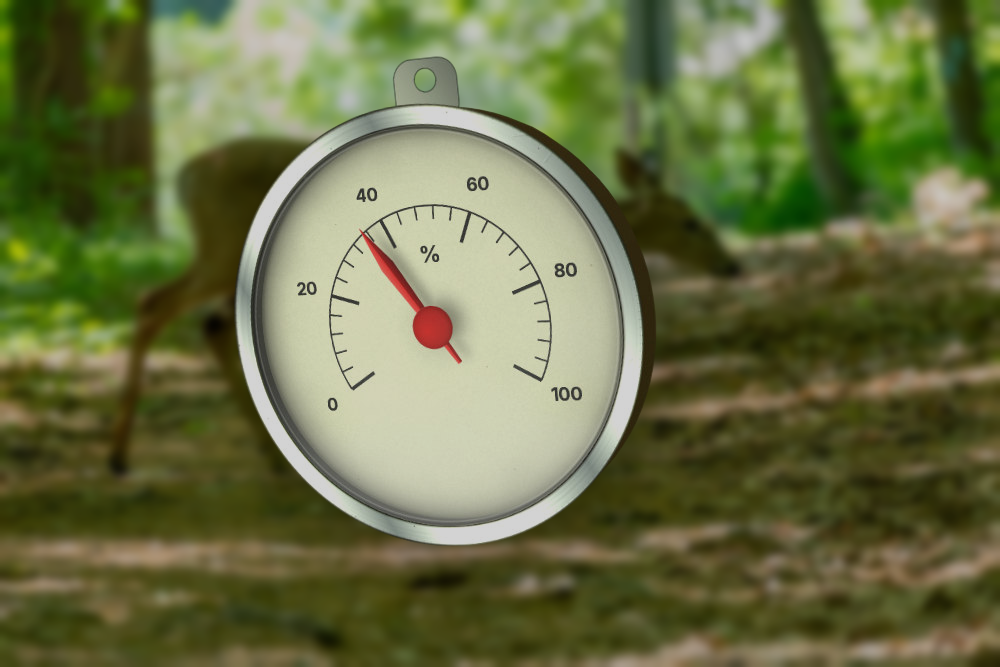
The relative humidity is 36 %
